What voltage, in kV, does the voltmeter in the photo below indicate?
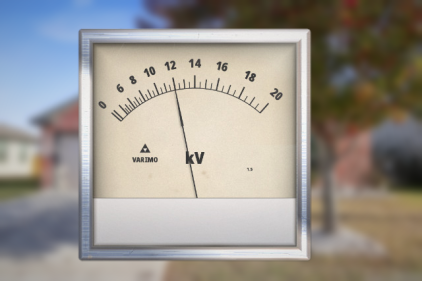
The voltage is 12 kV
